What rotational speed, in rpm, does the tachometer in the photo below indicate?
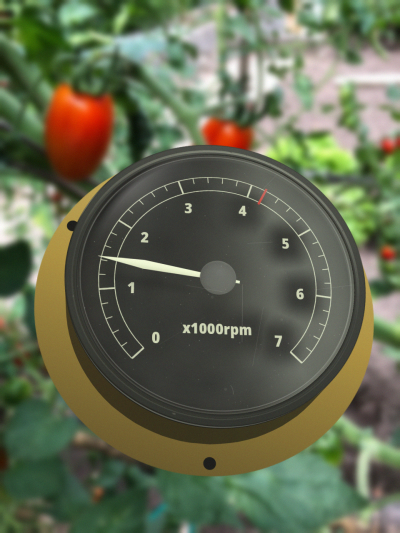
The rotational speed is 1400 rpm
